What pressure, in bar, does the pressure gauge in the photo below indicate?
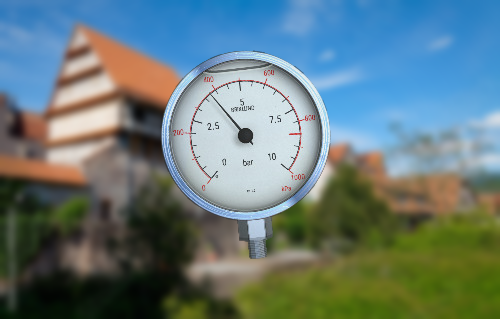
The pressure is 3.75 bar
